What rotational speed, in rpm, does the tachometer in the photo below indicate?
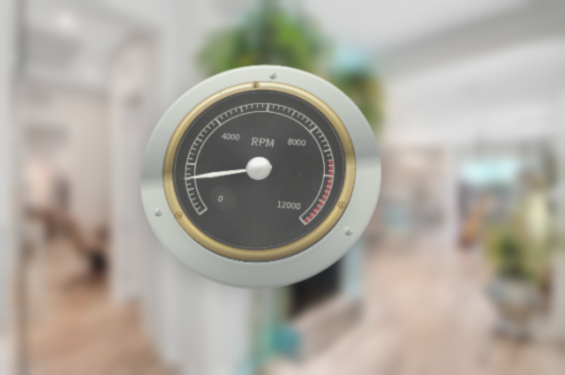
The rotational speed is 1400 rpm
